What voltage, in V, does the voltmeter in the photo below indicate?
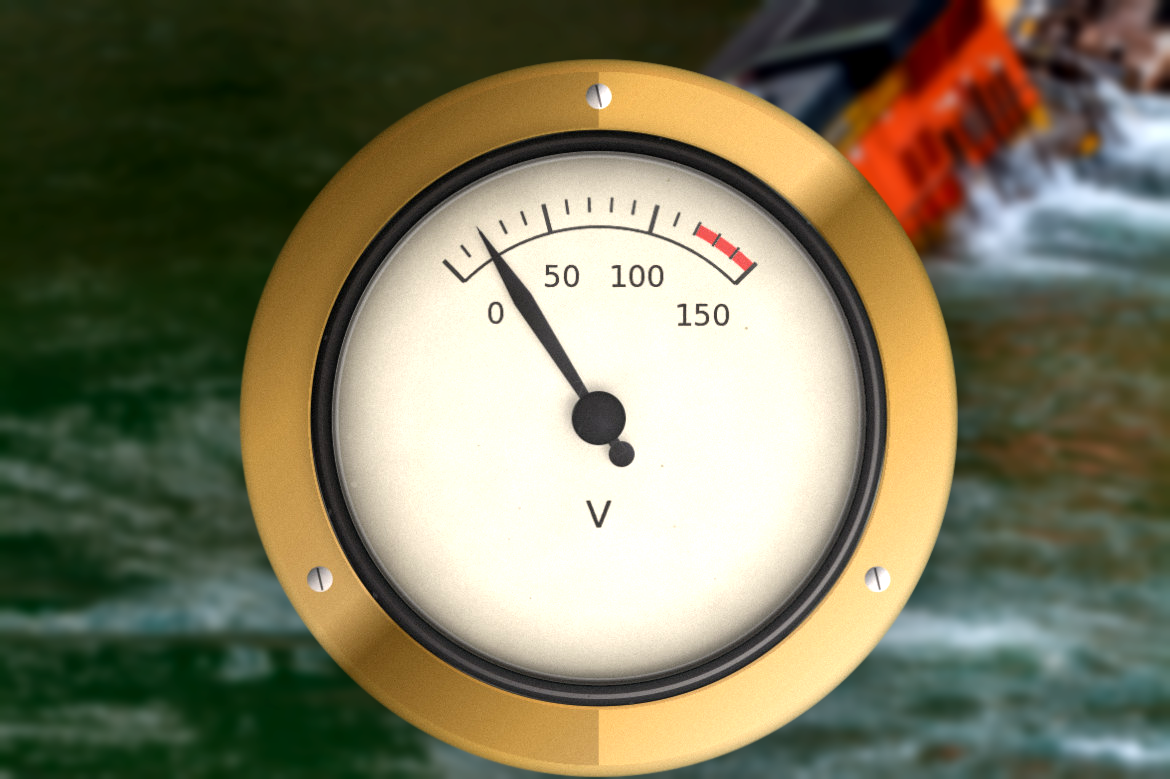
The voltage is 20 V
